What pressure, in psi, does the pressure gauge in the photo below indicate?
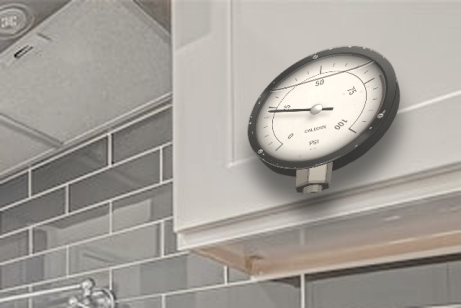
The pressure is 22.5 psi
